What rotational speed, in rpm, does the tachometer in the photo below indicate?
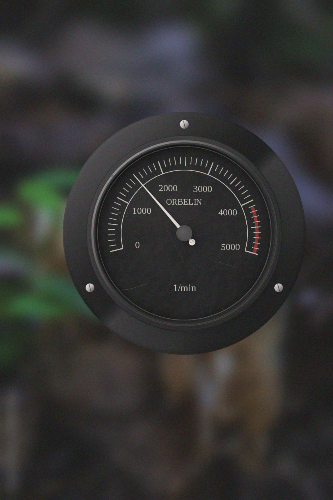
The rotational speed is 1500 rpm
